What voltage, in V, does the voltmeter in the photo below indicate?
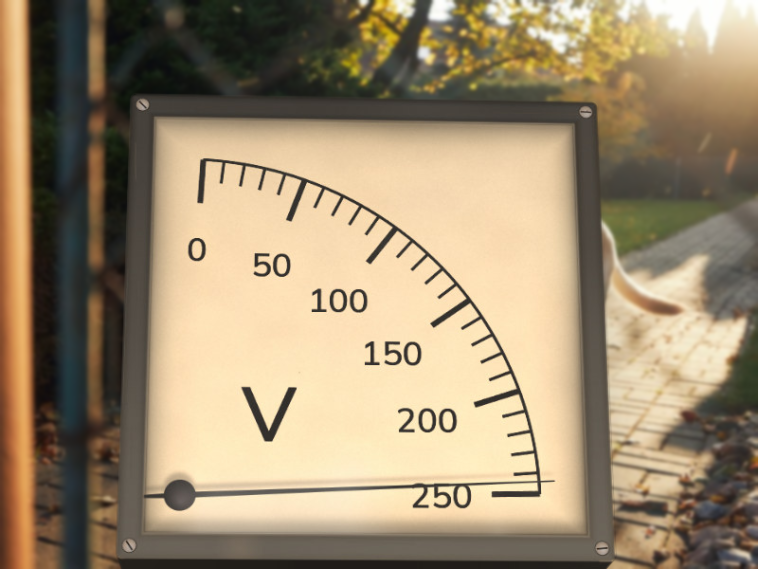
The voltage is 245 V
